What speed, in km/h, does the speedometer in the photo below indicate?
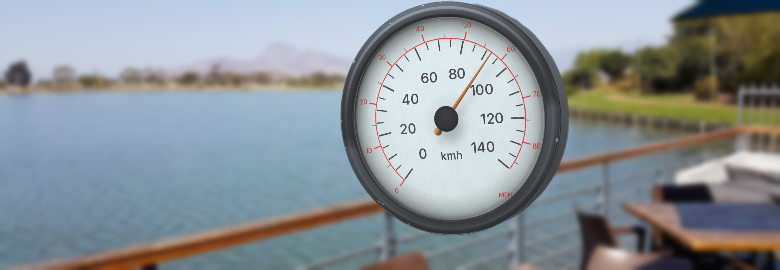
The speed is 92.5 km/h
